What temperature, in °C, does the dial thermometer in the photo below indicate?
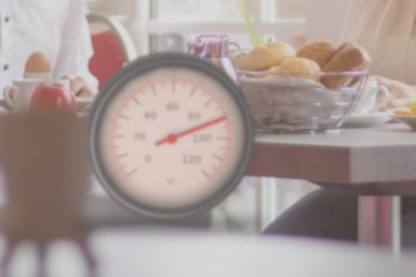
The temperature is 90 °C
